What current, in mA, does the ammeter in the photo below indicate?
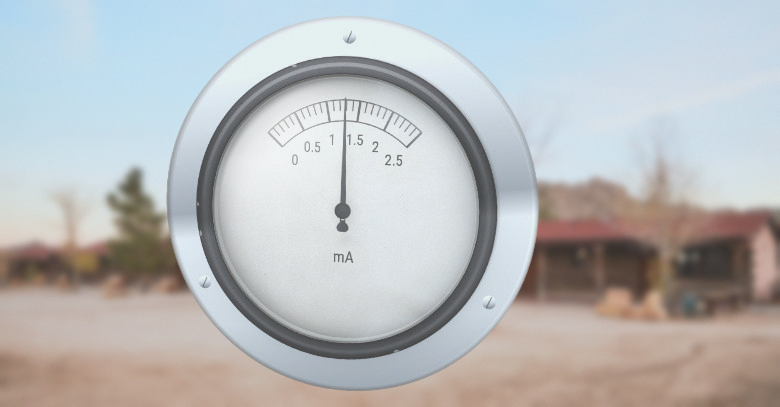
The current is 1.3 mA
